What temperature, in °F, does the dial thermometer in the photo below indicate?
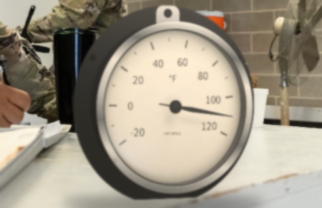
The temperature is 110 °F
